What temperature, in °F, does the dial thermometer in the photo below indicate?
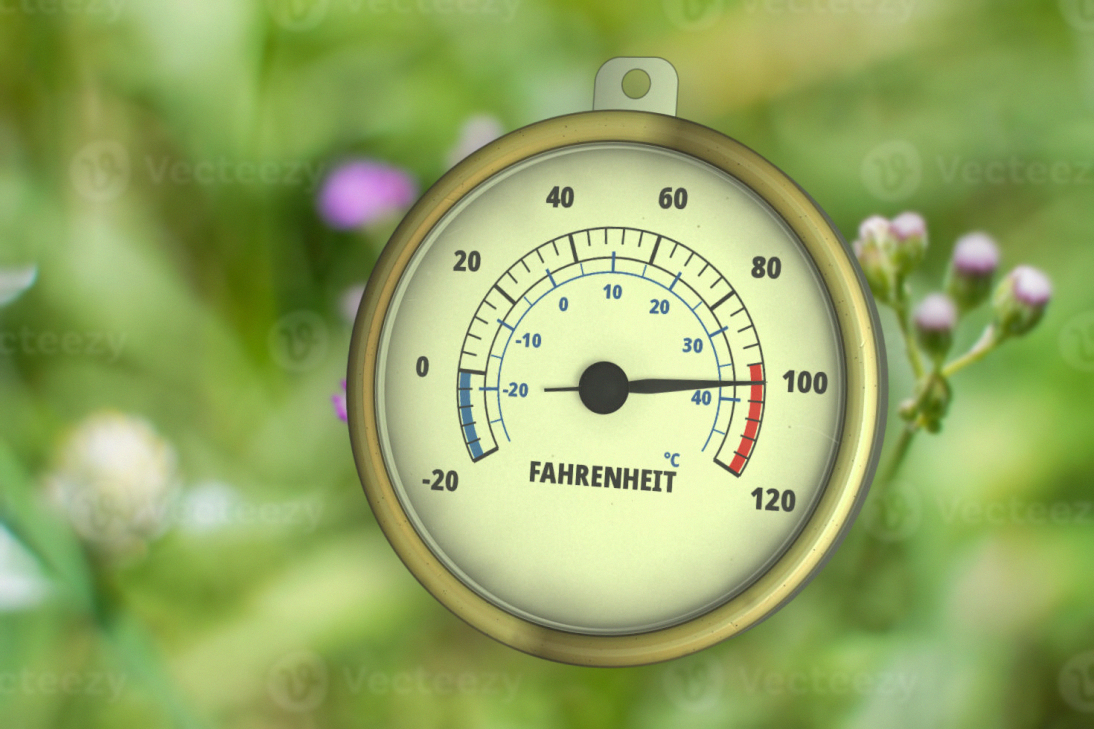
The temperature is 100 °F
